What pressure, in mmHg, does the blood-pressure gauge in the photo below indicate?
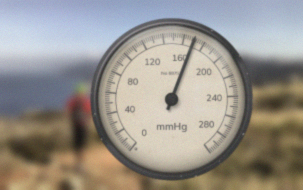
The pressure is 170 mmHg
